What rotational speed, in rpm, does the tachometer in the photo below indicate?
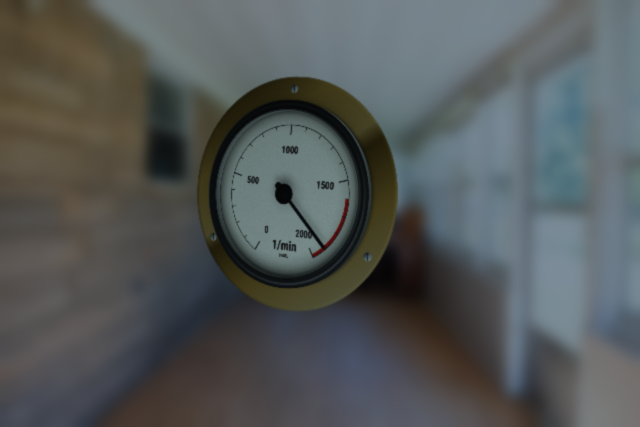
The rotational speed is 1900 rpm
